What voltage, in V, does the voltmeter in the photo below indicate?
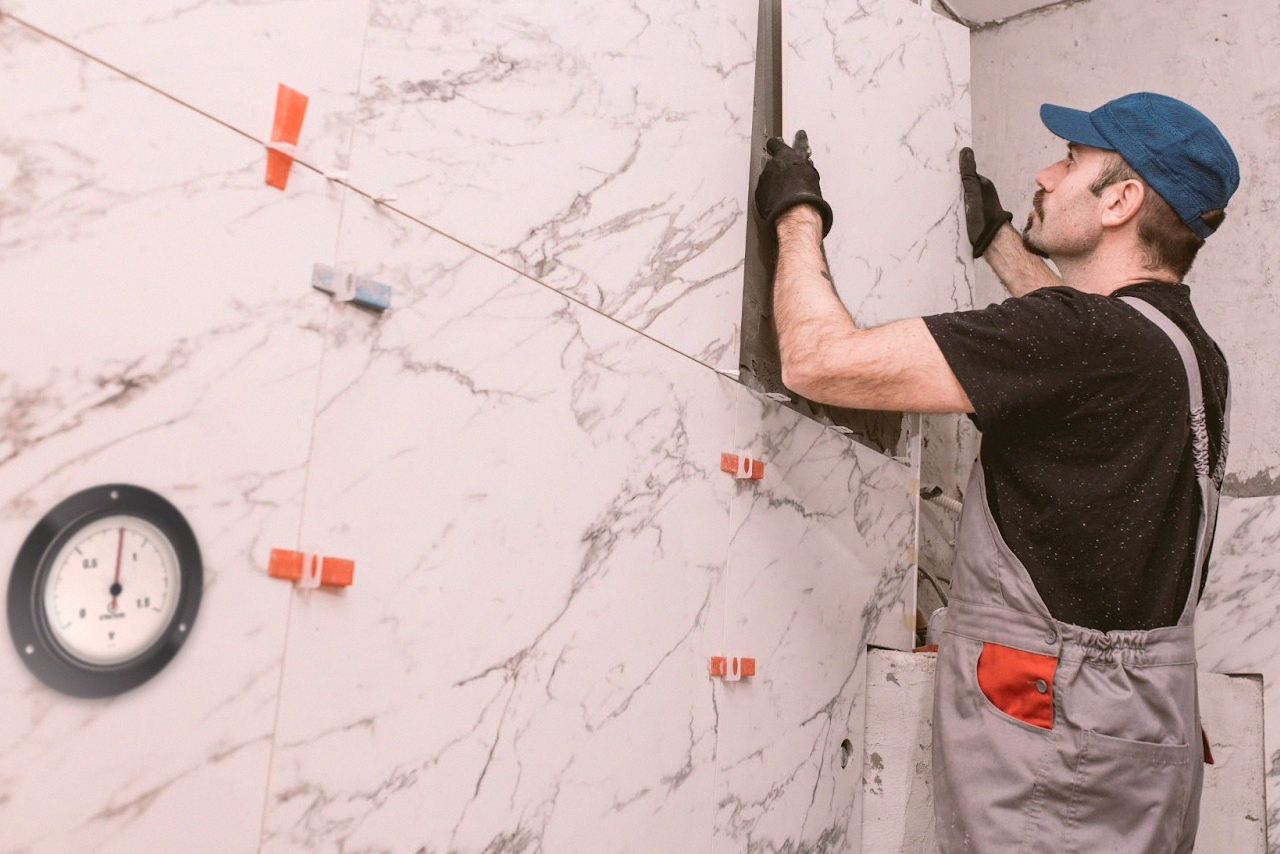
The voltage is 0.8 V
